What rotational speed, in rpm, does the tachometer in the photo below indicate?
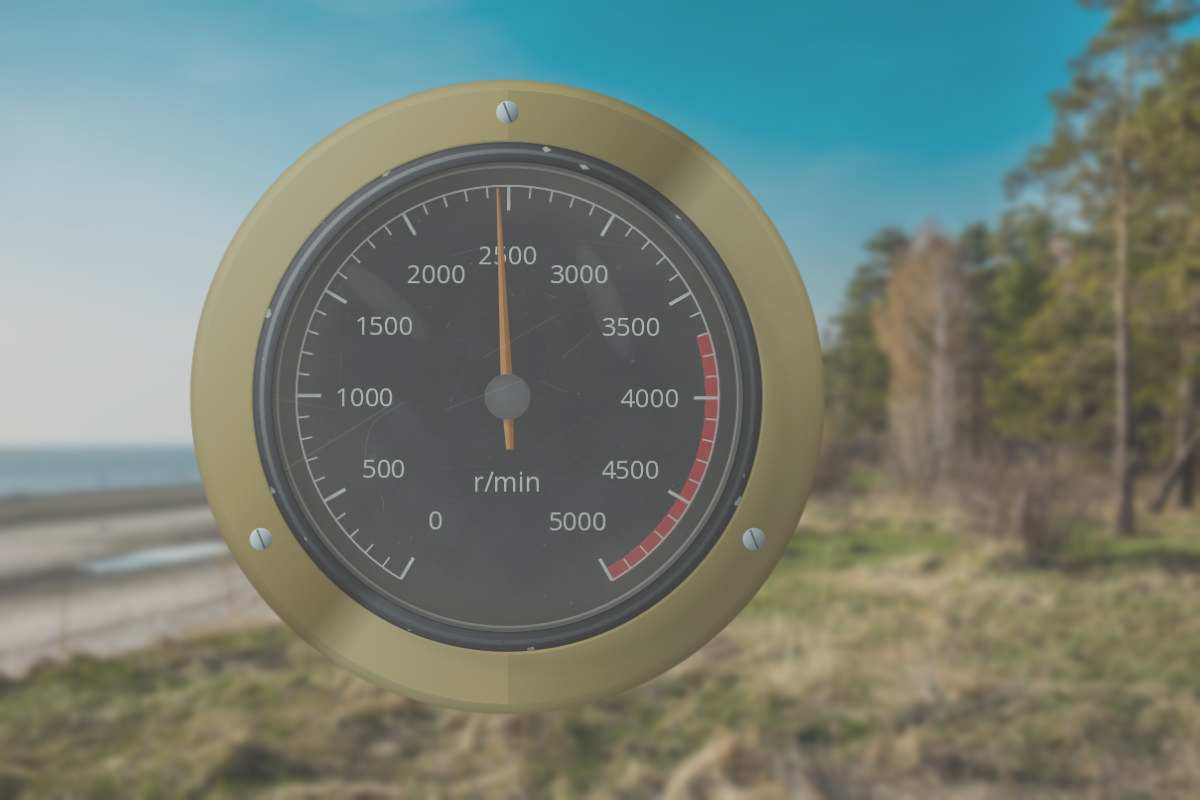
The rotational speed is 2450 rpm
